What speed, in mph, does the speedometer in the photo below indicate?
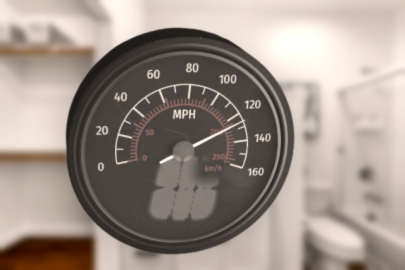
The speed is 125 mph
